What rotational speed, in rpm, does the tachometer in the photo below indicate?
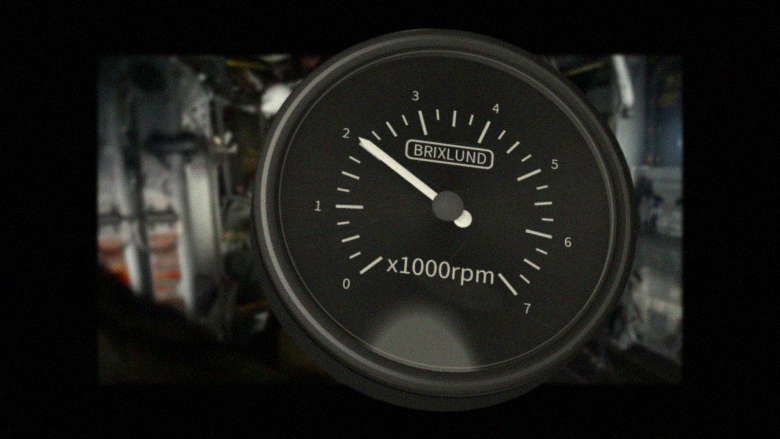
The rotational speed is 2000 rpm
